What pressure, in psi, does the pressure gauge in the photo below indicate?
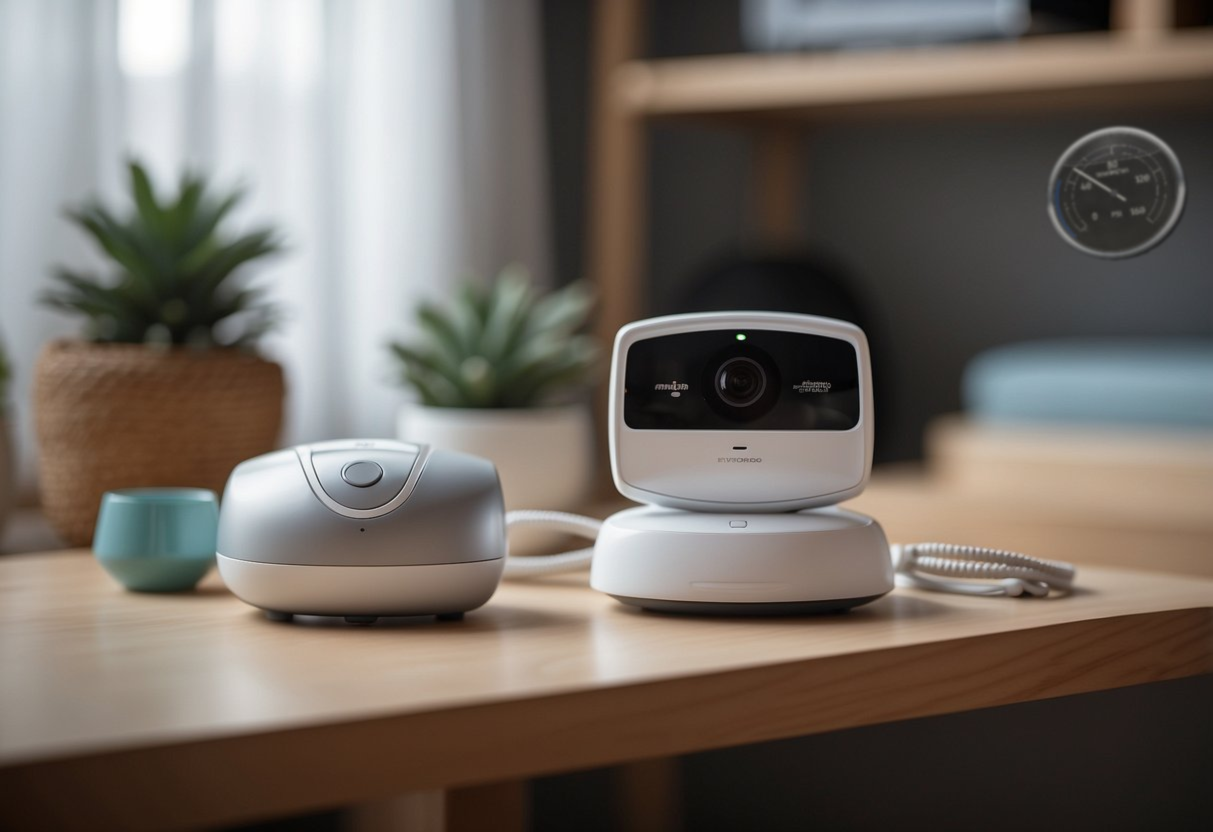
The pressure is 50 psi
